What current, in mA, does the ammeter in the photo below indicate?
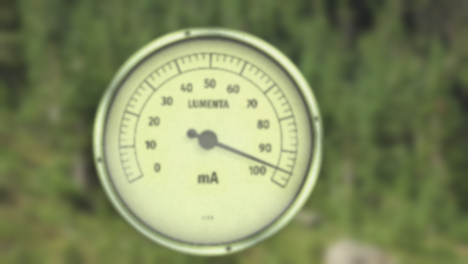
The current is 96 mA
